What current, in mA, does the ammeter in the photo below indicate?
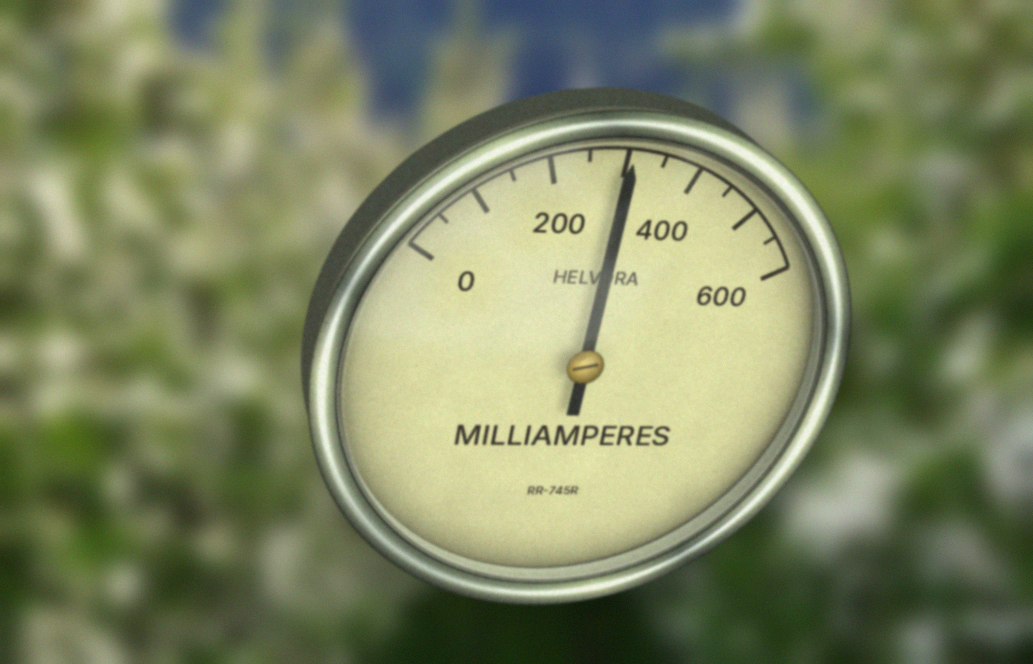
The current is 300 mA
